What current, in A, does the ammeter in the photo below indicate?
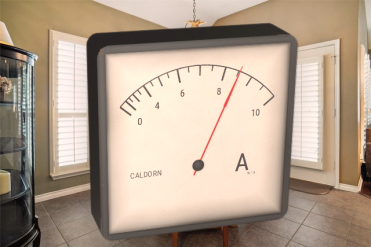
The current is 8.5 A
